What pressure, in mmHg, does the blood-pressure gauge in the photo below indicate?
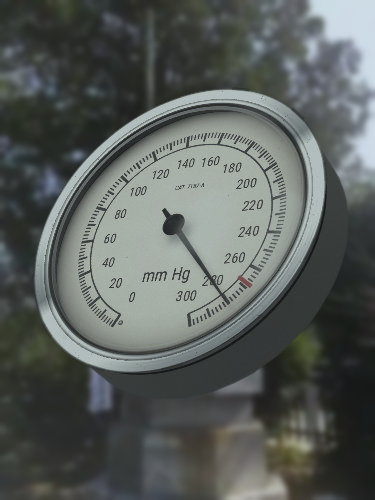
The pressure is 280 mmHg
